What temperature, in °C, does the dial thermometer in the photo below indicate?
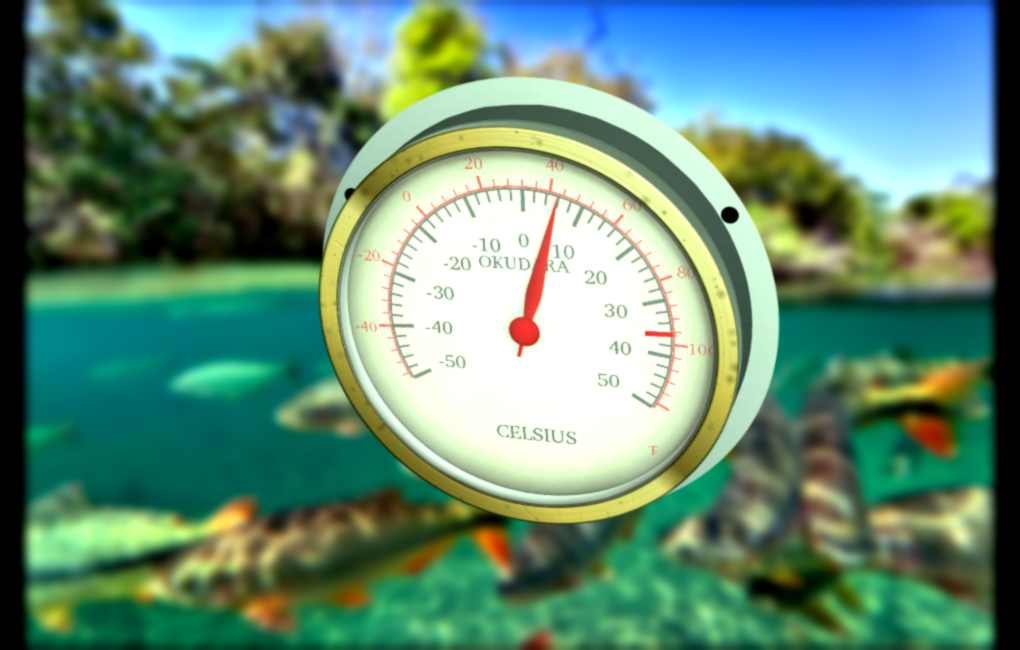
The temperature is 6 °C
